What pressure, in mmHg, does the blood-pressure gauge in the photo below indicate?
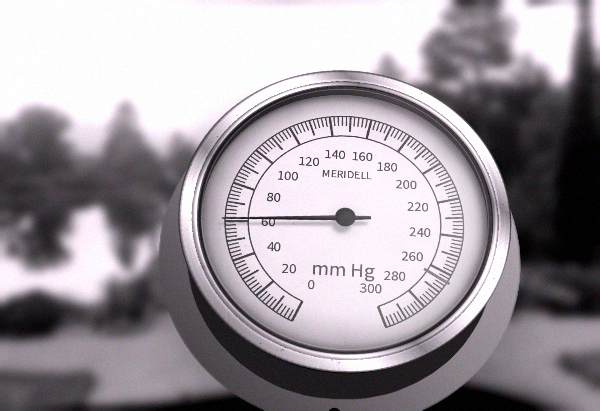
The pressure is 60 mmHg
